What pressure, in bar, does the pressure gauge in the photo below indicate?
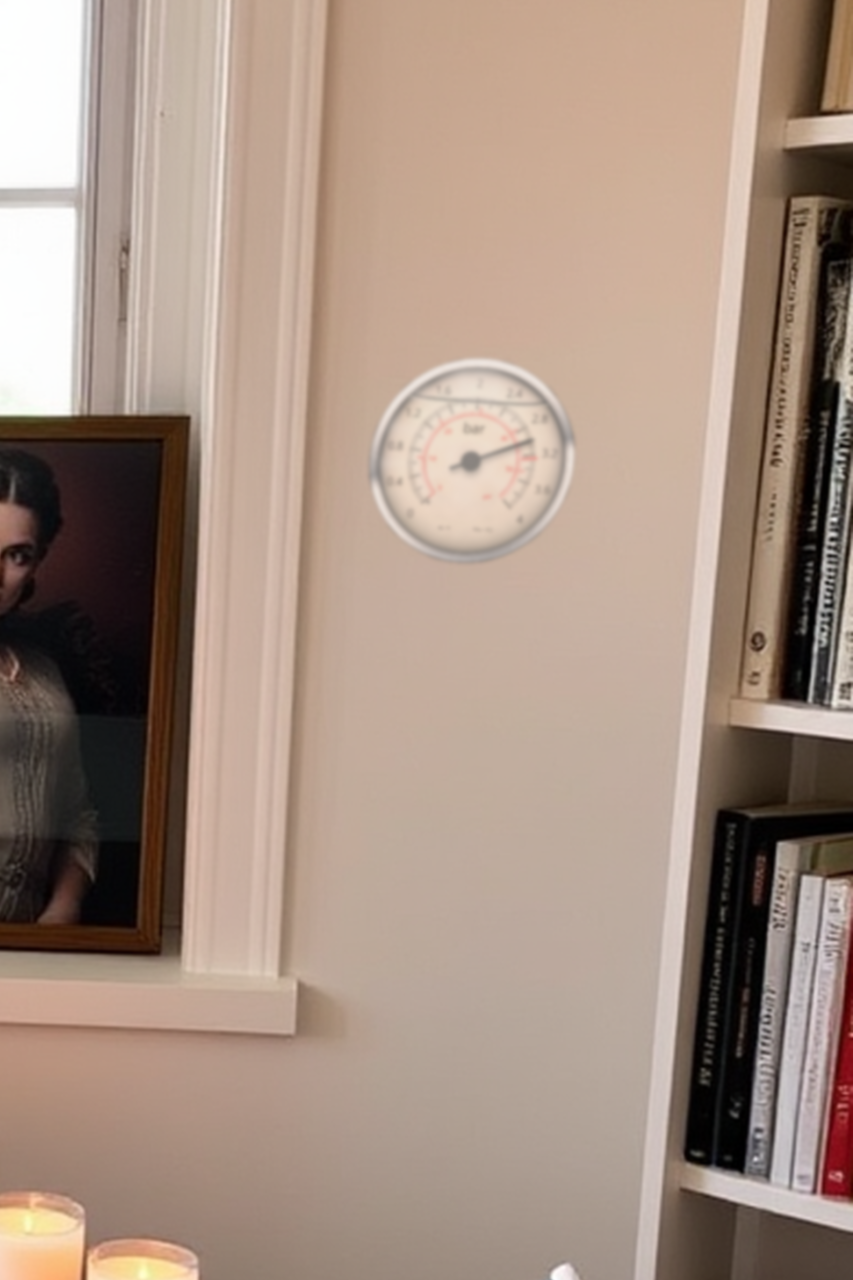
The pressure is 3 bar
